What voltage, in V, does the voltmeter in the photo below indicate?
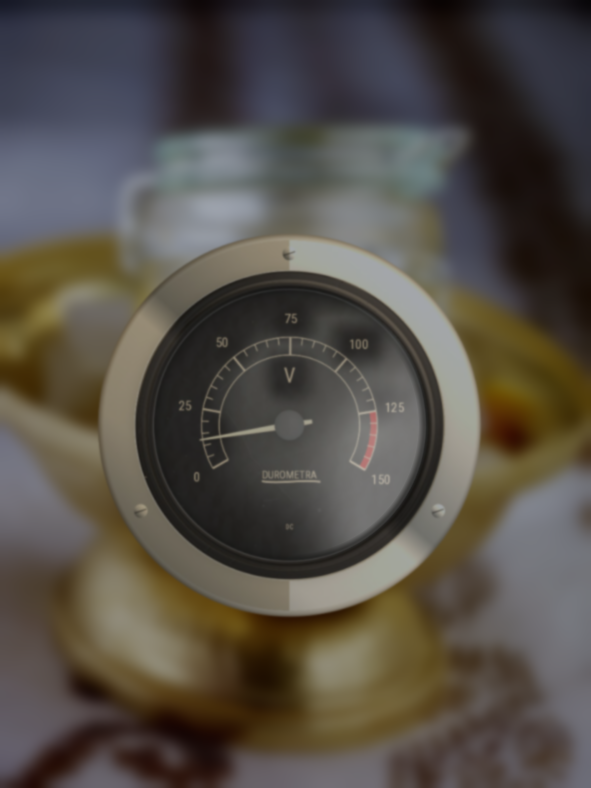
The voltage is 12.5 V
